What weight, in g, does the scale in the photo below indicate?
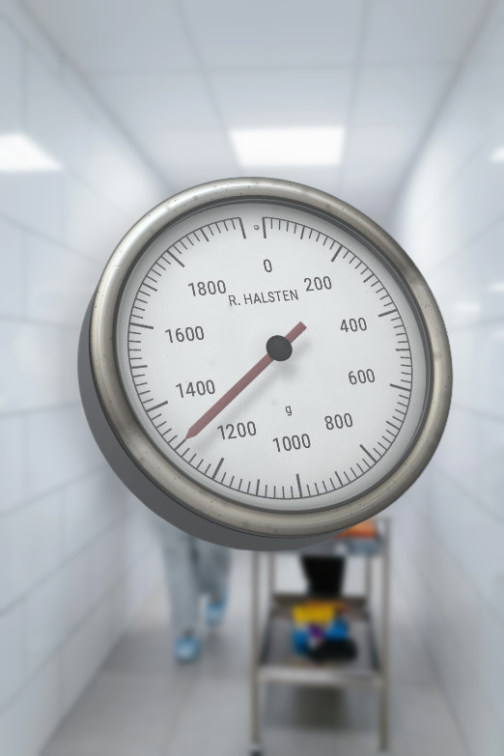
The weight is 1300 g
